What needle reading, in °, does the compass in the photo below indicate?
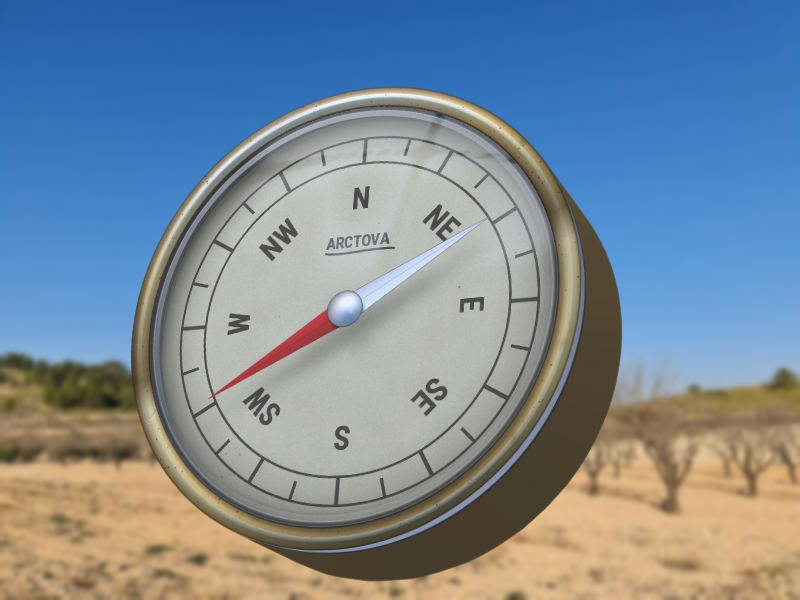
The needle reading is 240 °
